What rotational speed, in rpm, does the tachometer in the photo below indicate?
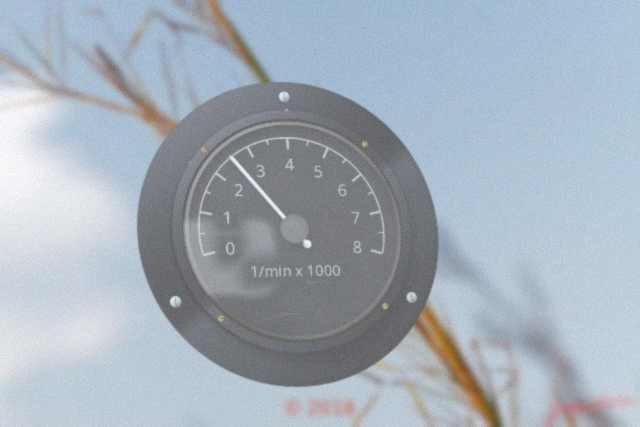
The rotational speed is 2500 rpm
